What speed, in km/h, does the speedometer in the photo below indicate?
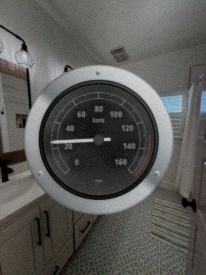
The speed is 25 km/h
